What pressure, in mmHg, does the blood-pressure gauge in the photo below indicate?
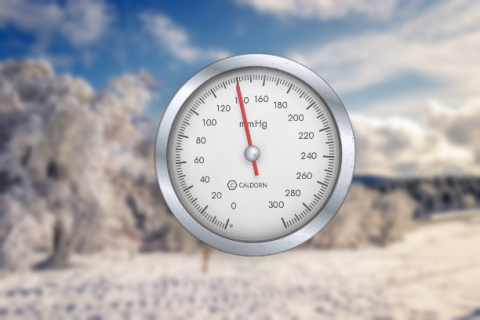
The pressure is 140 mmHg
